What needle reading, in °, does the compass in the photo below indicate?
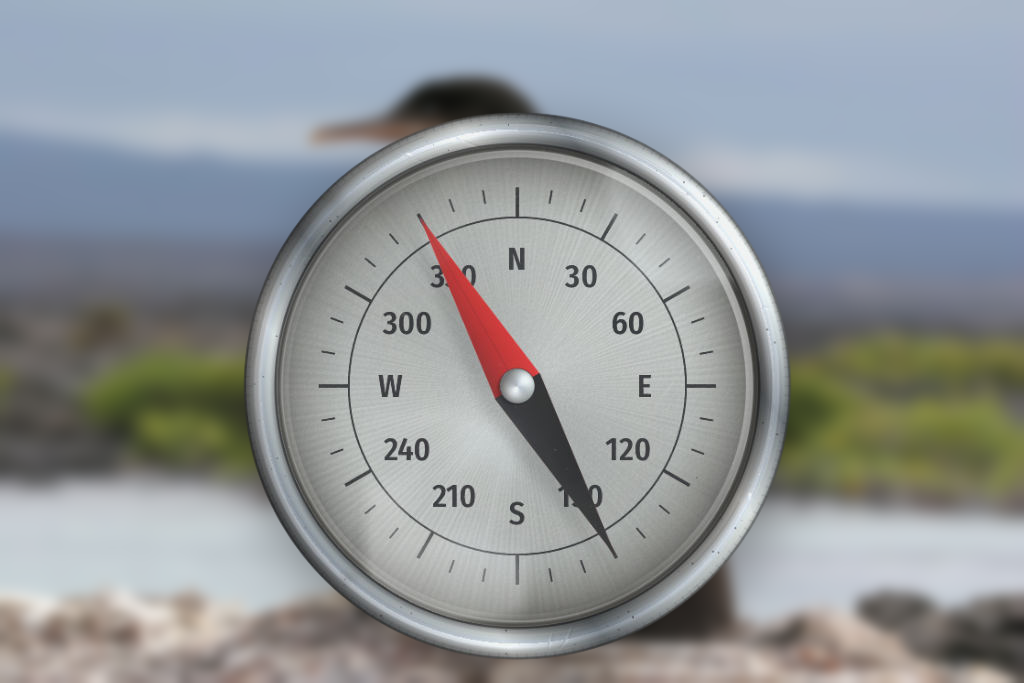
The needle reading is 330 °
